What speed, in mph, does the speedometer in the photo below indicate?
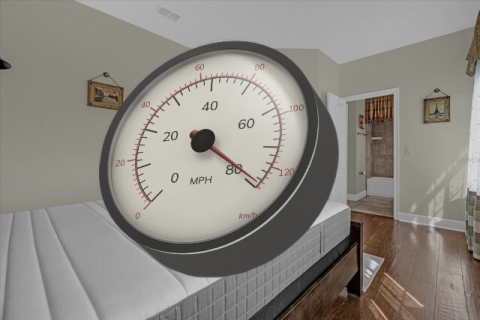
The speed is 79 mph
